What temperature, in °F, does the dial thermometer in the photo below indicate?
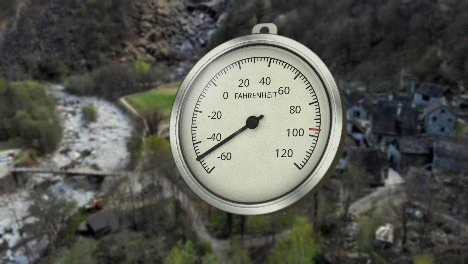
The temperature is -50 °F
